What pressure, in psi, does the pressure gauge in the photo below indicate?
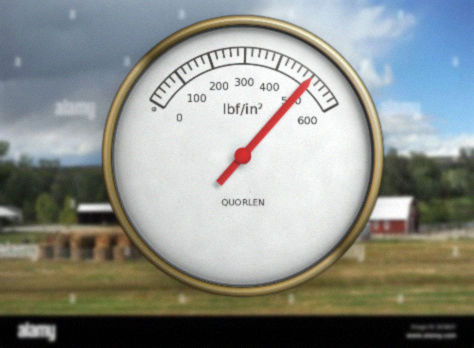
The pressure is 500 psi
